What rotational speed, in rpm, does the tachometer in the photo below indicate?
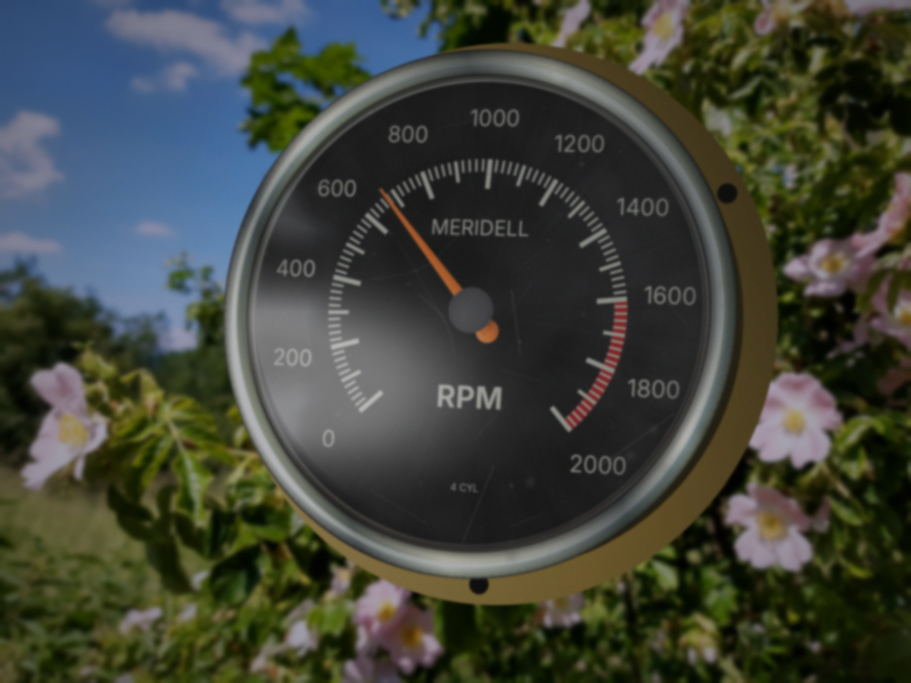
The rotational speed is 680 rpm
